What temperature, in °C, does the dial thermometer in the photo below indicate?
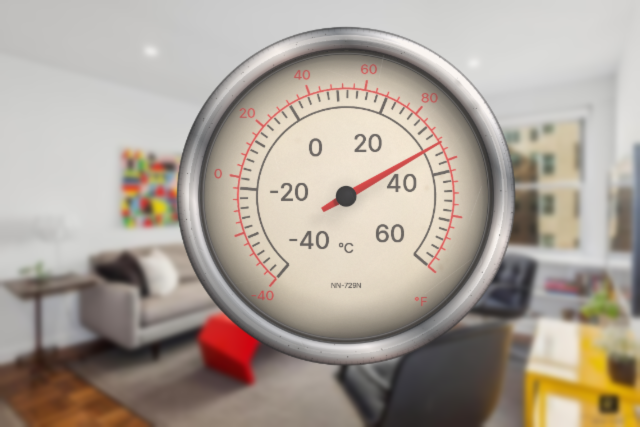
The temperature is 34 °C
